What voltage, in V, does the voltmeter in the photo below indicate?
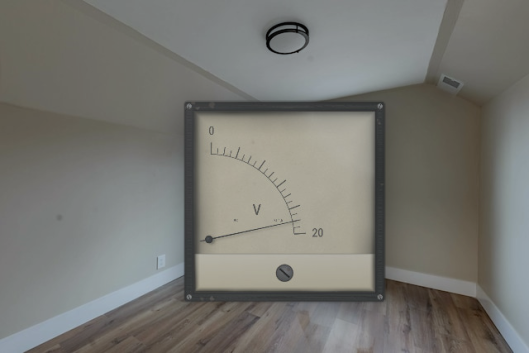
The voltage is 18 V
